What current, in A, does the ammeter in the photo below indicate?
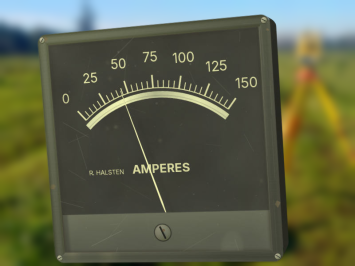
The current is 45 A
